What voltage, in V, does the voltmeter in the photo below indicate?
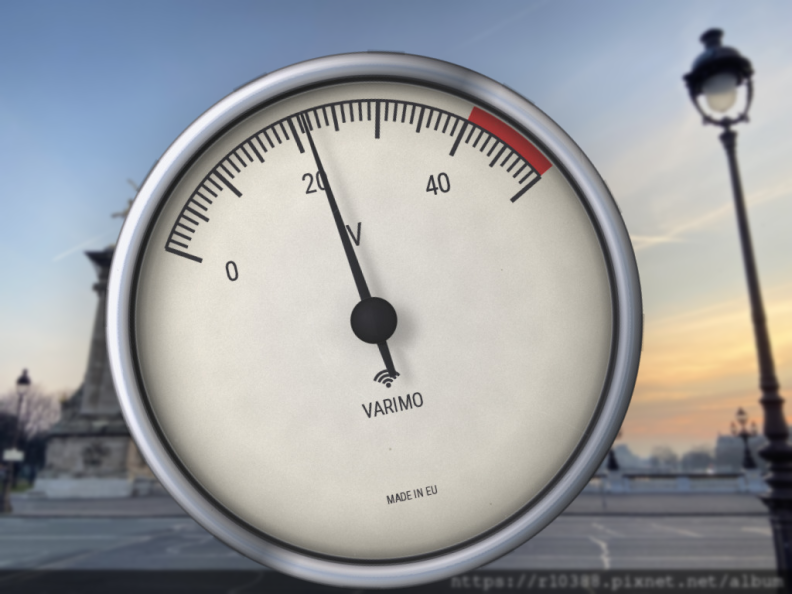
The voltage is 21.5 V
